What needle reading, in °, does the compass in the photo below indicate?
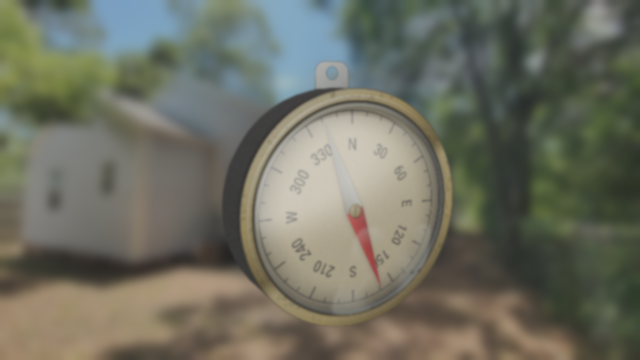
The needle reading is 160 °
